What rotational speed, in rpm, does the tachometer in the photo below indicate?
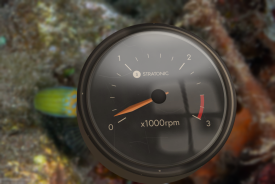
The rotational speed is 100 rpm
